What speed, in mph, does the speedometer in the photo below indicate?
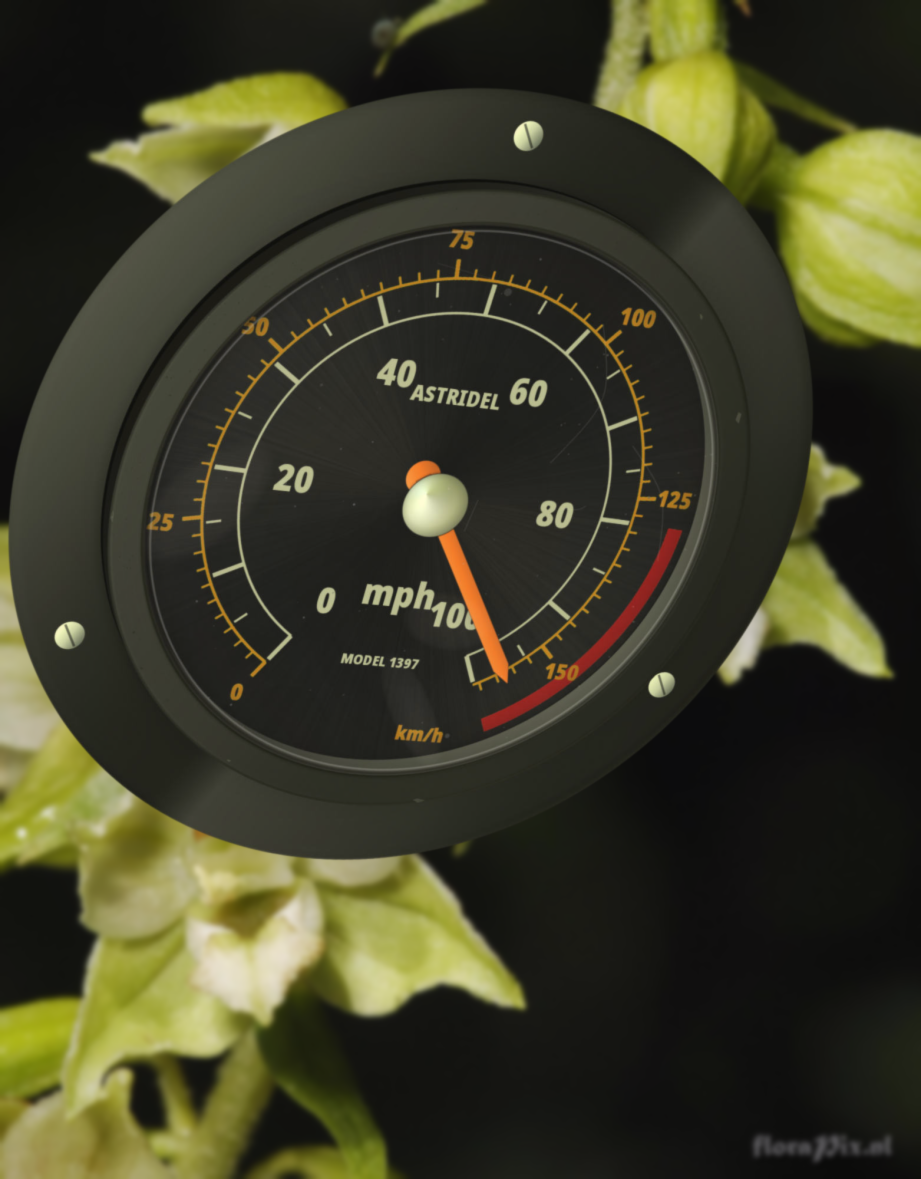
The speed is 97.5 mph
